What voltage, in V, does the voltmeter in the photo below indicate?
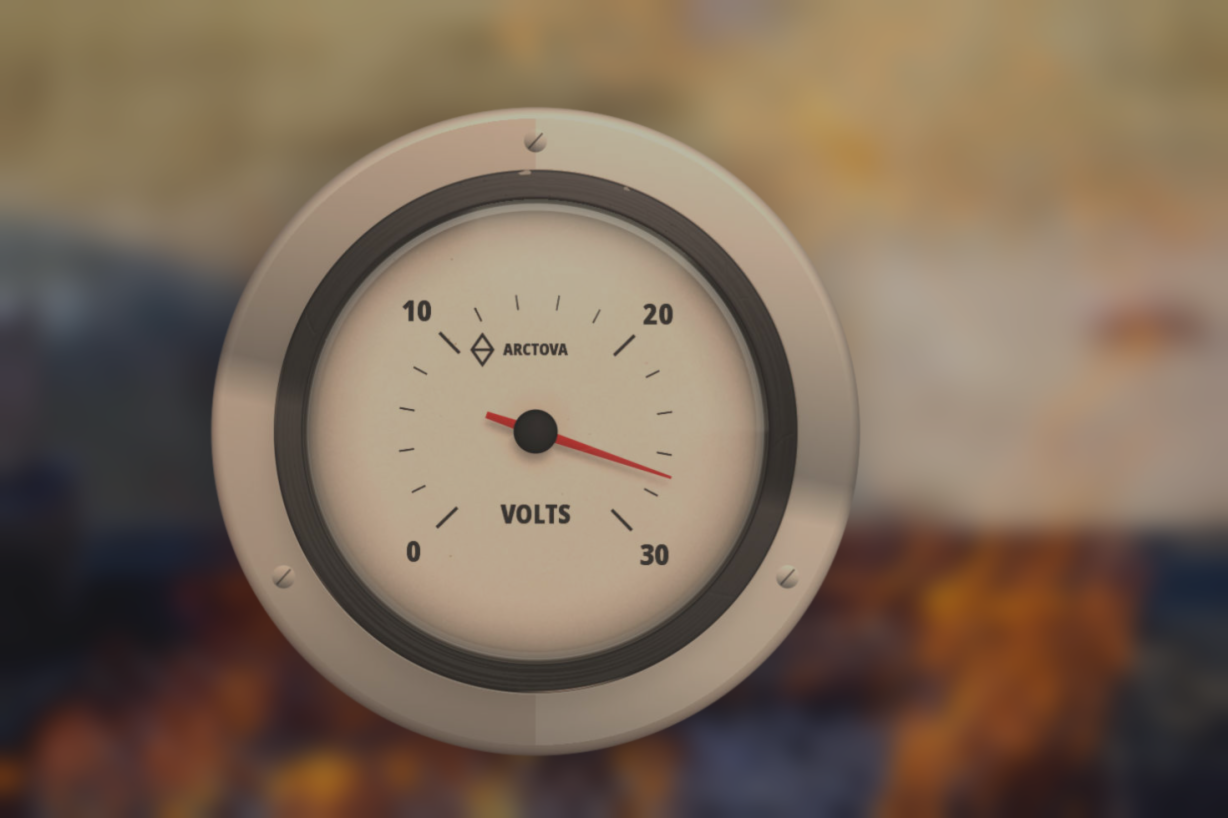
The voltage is 27 V
